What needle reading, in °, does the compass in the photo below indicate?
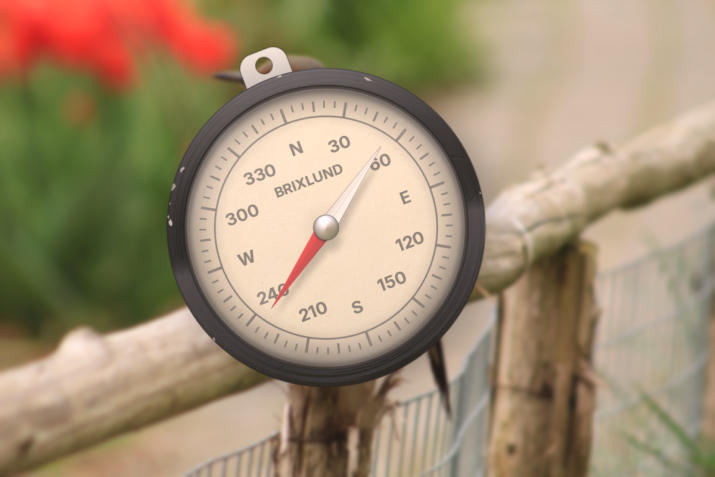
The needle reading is 235 °
